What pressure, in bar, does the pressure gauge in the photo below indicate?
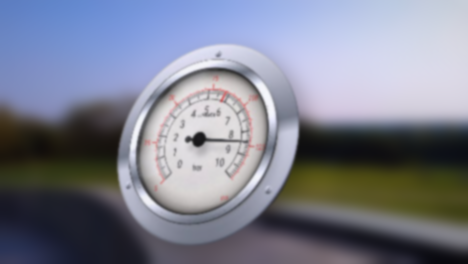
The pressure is 8.5 bar
